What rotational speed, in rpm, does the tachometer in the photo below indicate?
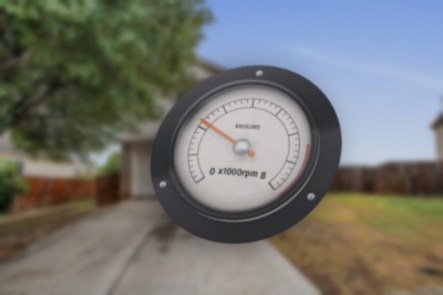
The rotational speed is 2200 rpm
